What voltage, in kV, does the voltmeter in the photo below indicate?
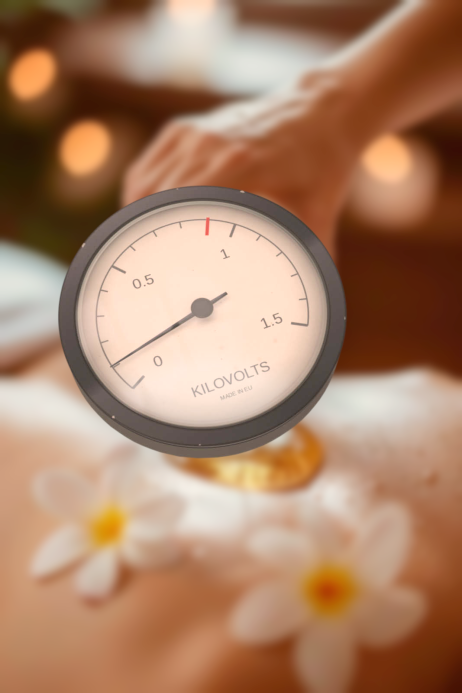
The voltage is 0.1 kV
